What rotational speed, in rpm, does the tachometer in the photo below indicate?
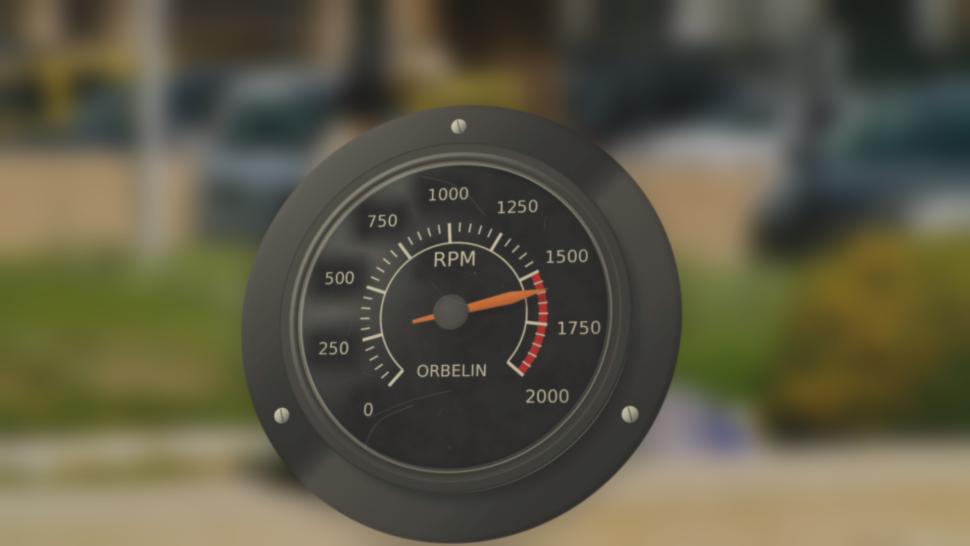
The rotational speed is 1600 rpm
